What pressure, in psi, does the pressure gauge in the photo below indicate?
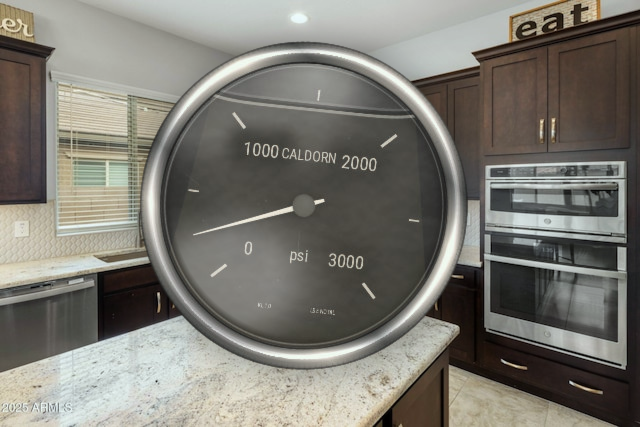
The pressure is 250 psi
